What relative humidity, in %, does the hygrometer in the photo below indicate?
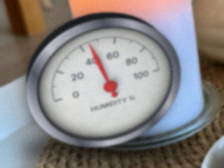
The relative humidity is 45 %
